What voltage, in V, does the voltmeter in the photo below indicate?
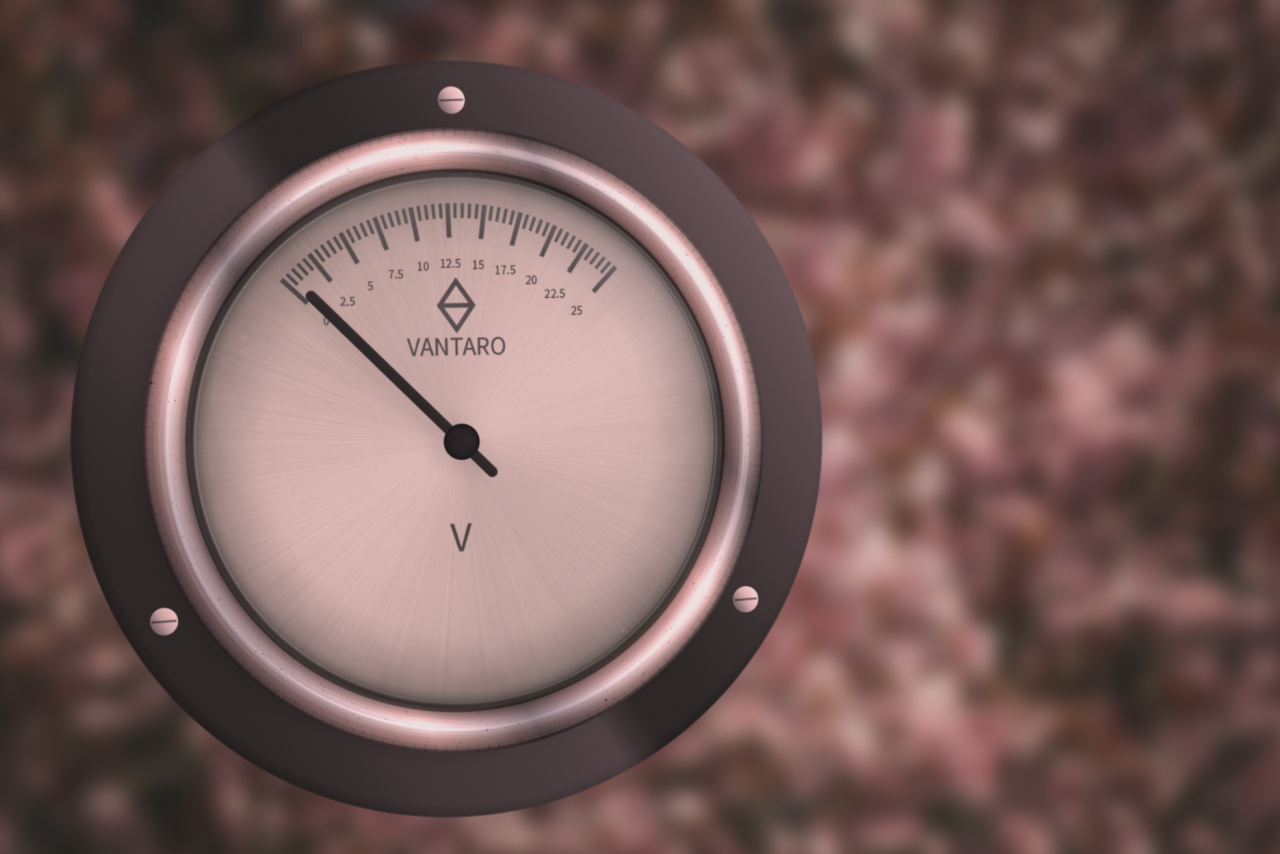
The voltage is 0.5 V
